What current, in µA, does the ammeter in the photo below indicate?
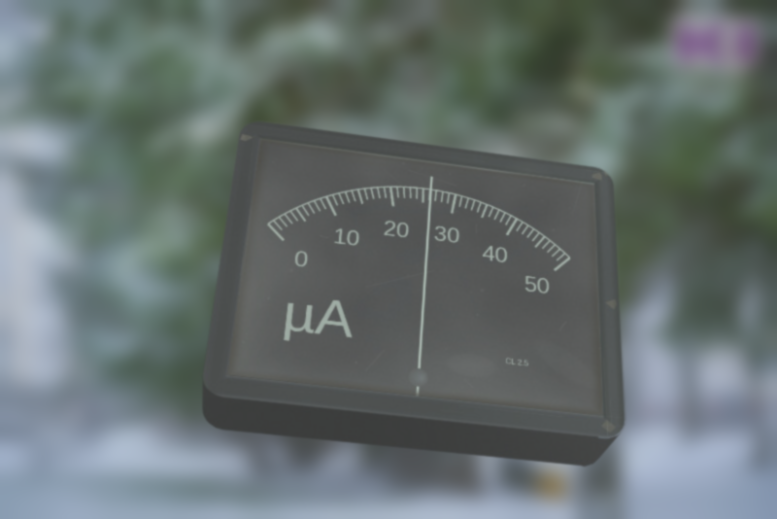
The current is 26 µA
